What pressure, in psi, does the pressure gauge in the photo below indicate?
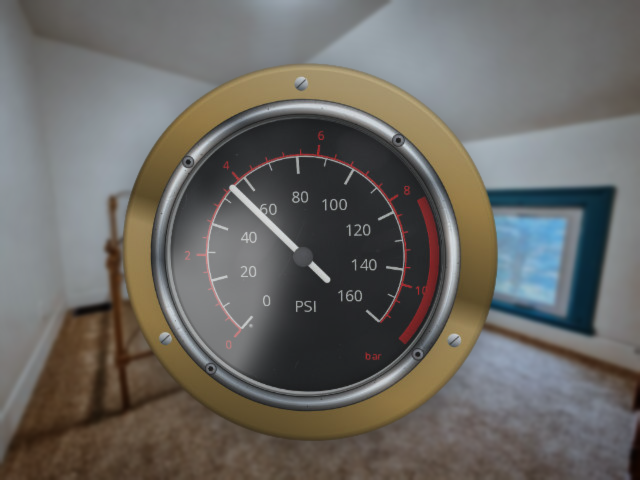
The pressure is 55 psi
